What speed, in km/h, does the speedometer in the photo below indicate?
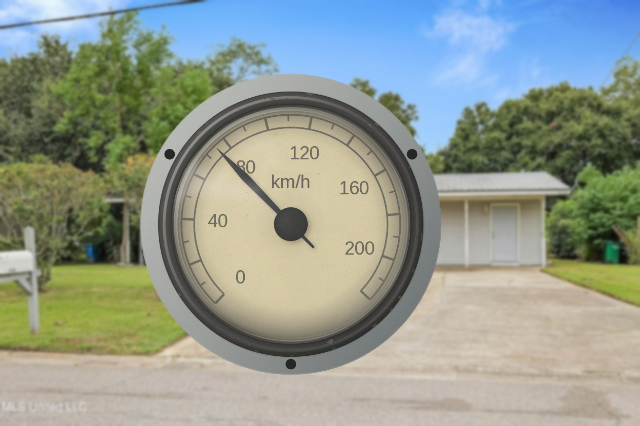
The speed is 75 km/h
